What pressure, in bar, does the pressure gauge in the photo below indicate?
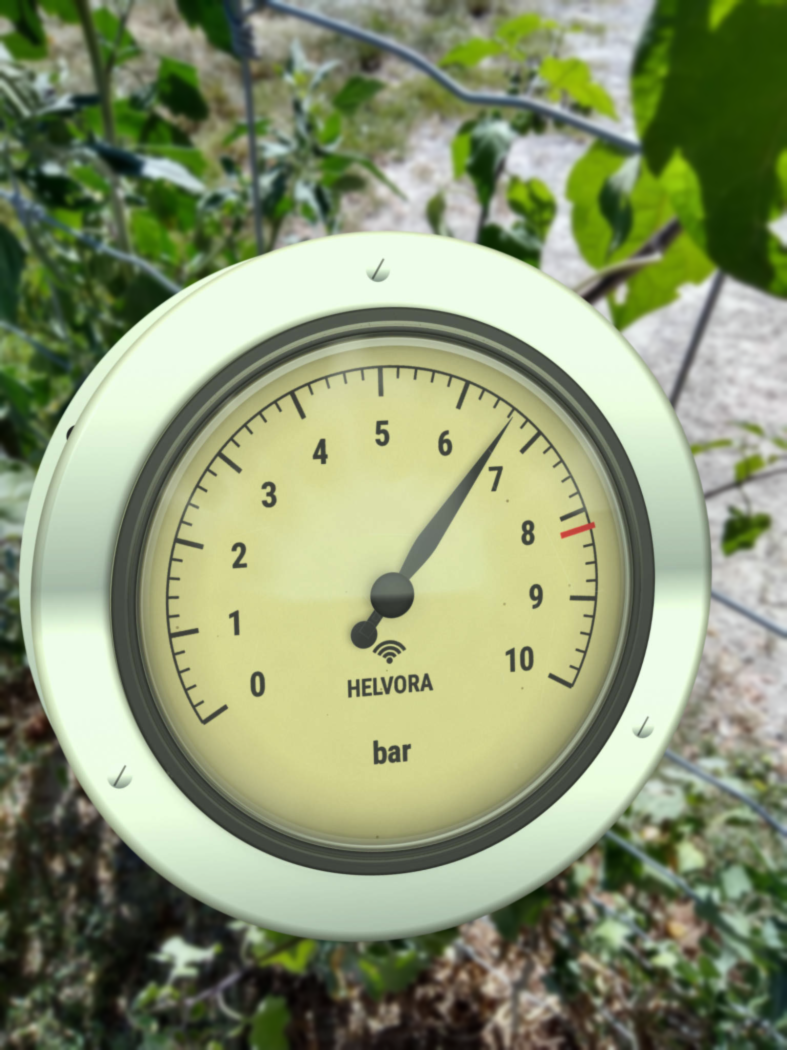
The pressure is 6.6 bar
